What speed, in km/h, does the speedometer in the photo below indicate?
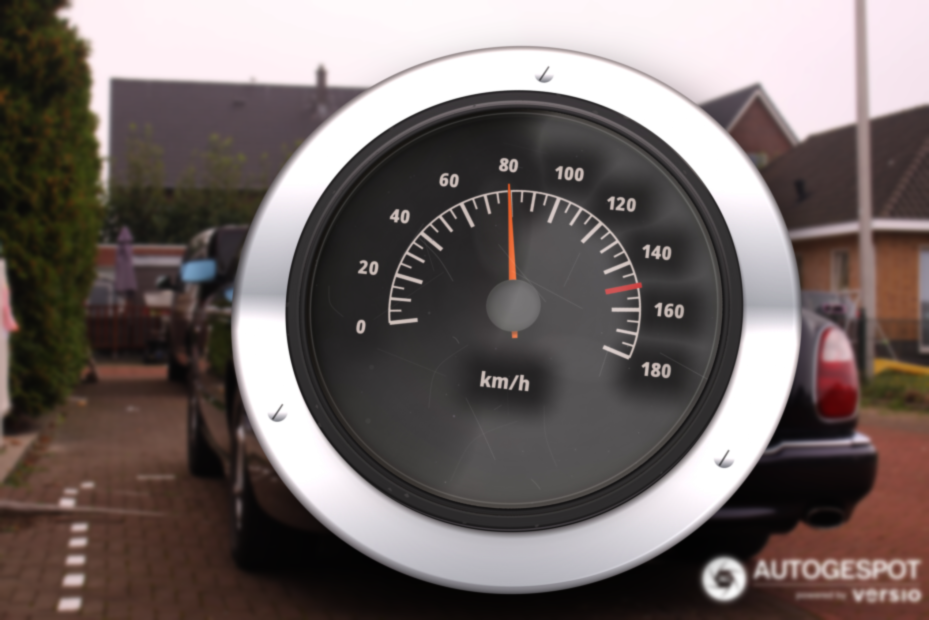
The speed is 80 km/h
